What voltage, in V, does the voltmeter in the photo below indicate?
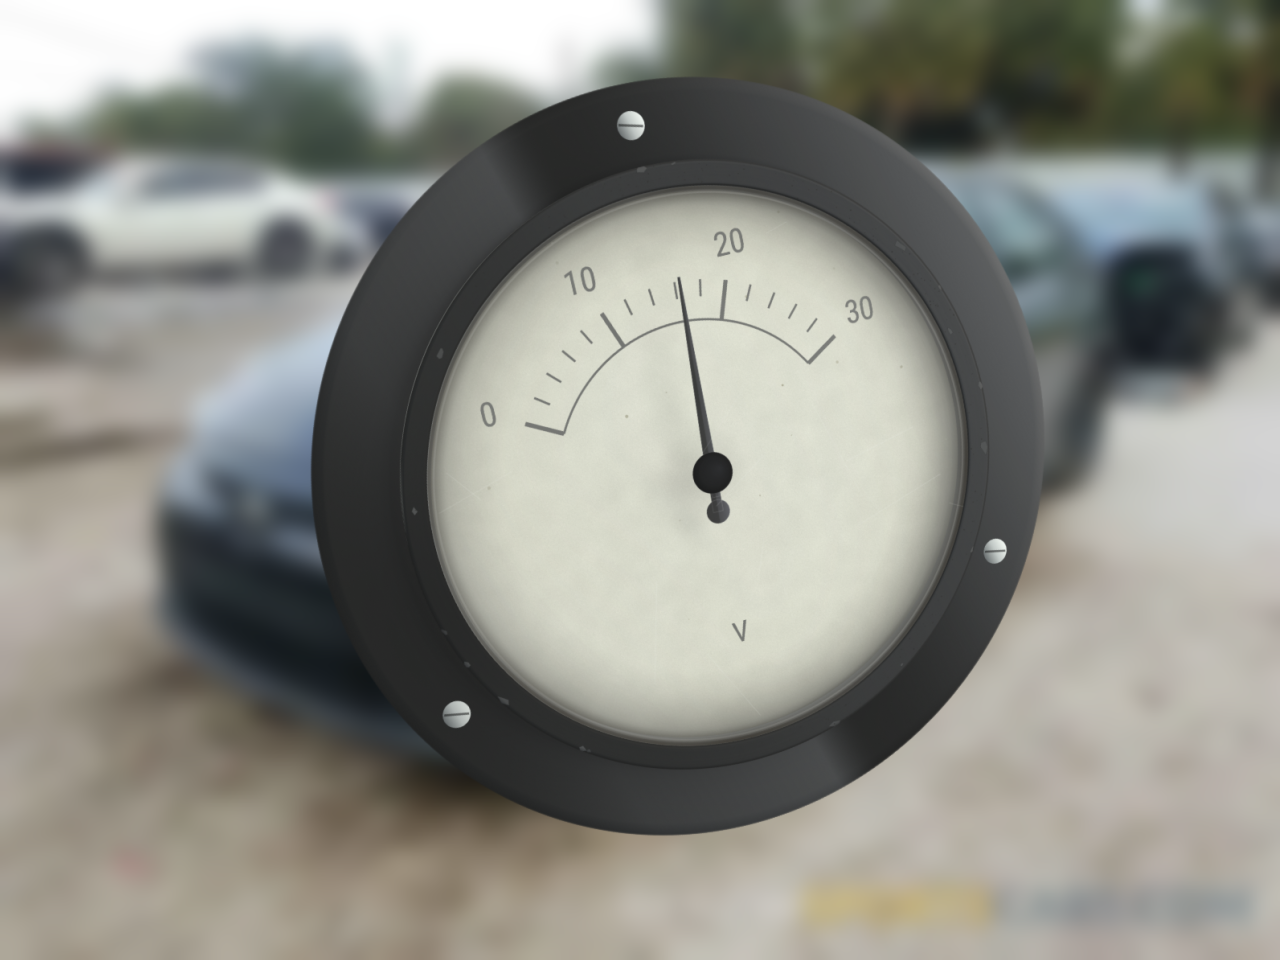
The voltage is 16 V
